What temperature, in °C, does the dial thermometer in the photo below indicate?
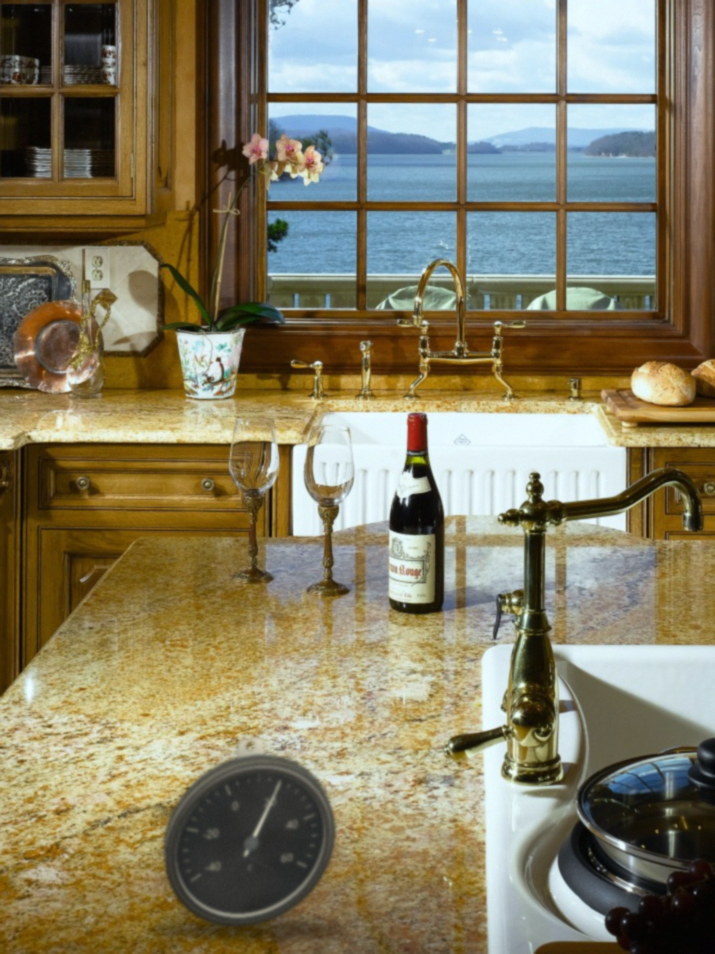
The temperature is 20 °C
